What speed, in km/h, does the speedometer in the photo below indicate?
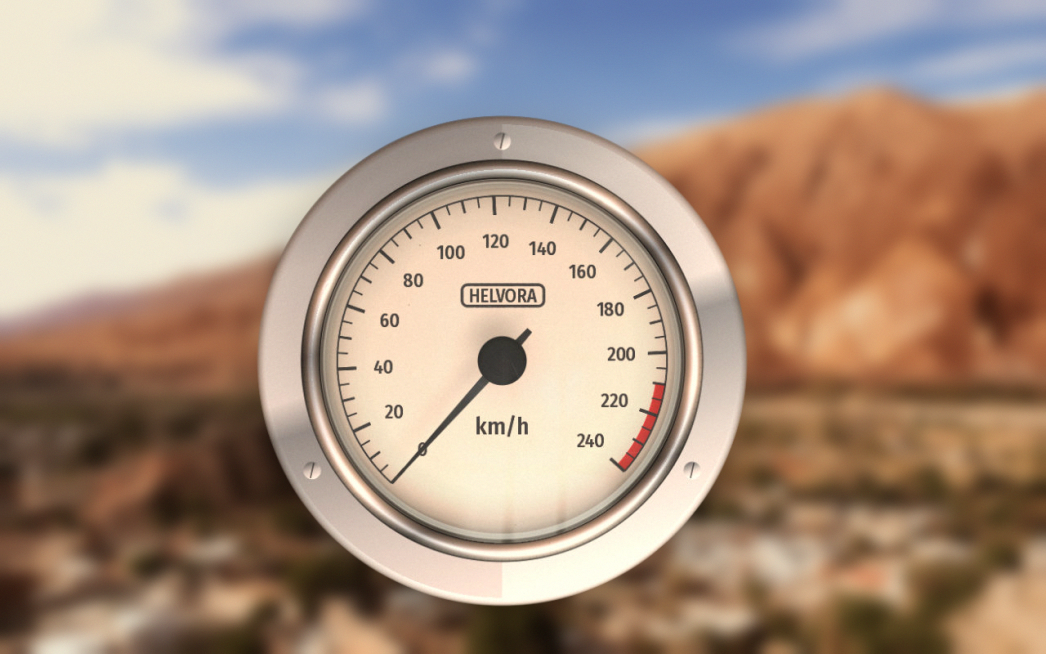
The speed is 0 km/h
